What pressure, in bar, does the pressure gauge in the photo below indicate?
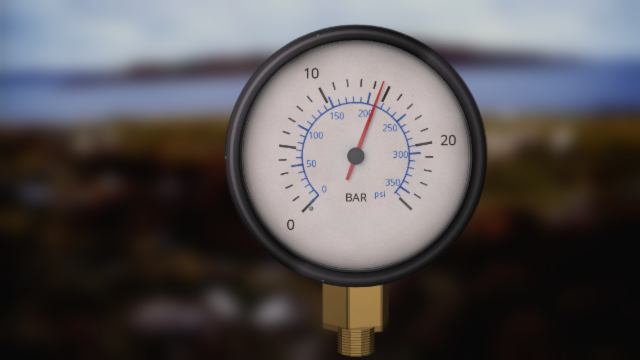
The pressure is 14.5 bar
